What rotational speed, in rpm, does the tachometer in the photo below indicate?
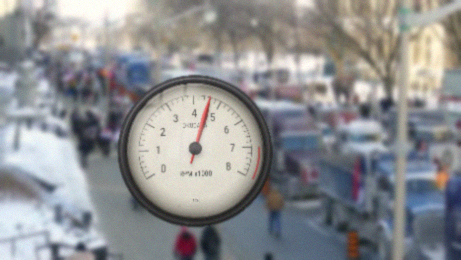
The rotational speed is 4600 rpm
